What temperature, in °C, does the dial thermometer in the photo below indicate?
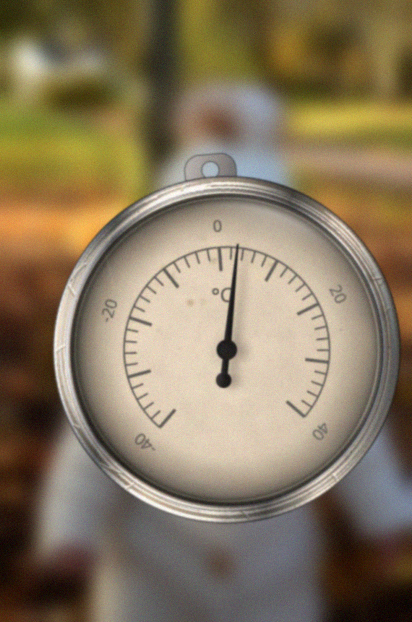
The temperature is 3 °C
